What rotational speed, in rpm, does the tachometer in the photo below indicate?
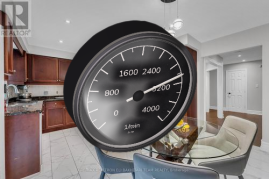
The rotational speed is 3000 rpm
